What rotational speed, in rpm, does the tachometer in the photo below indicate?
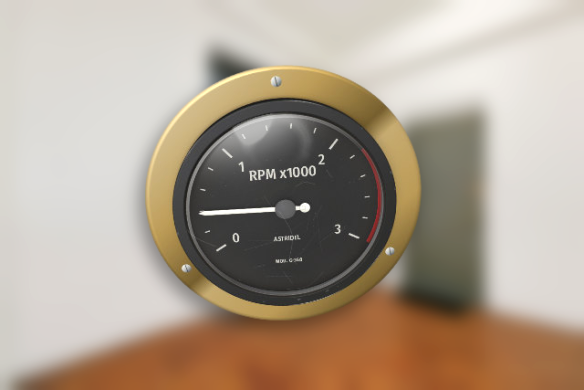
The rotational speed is 400 rpm
